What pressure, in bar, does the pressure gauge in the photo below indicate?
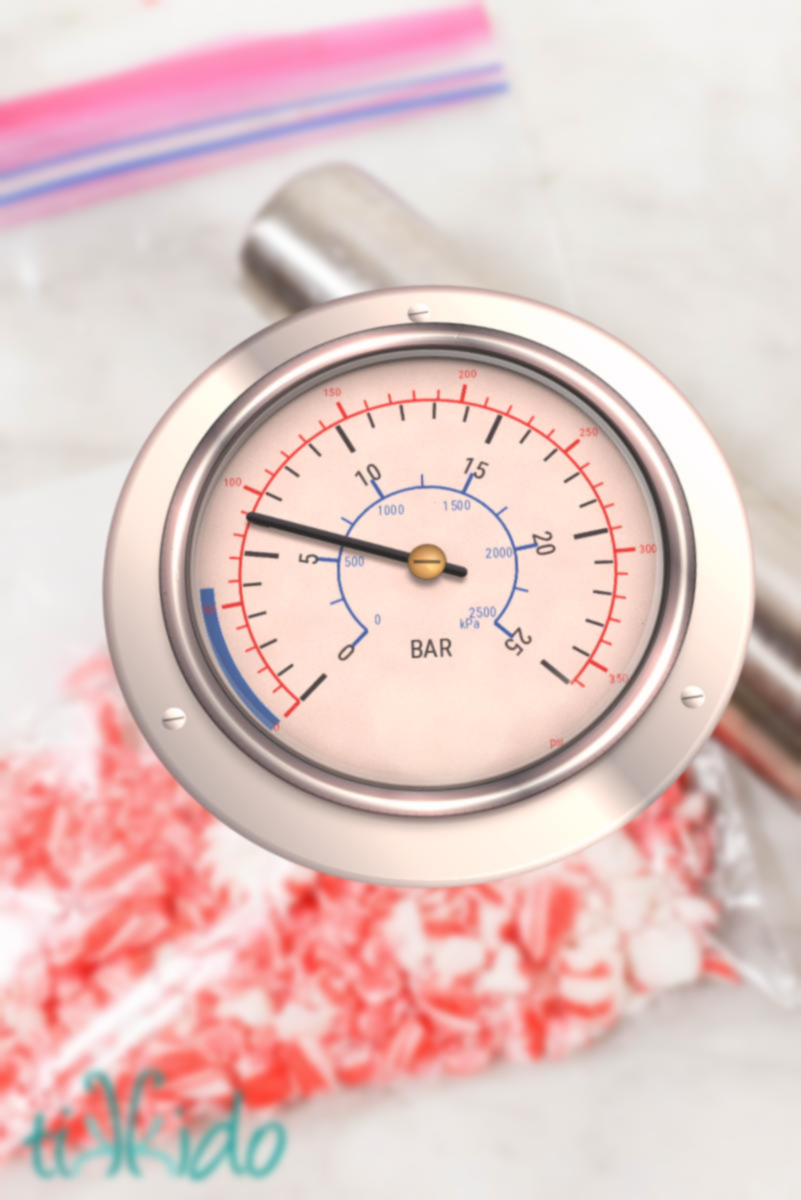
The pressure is 6 bar
